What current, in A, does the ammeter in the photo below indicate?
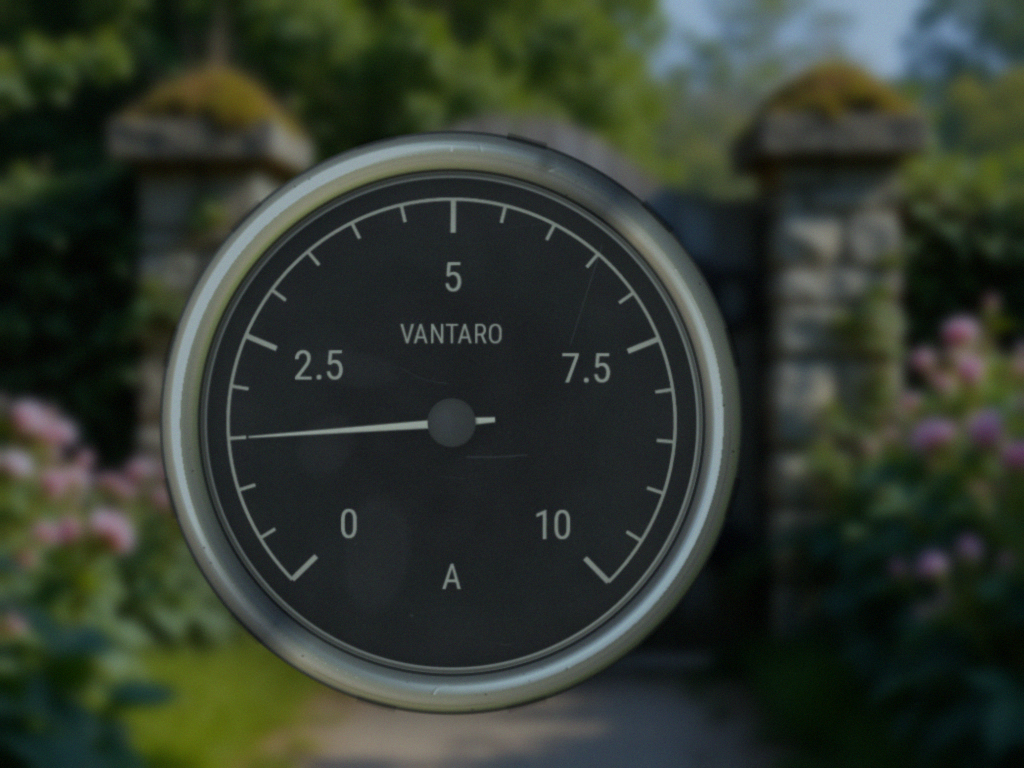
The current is 1.5 A
